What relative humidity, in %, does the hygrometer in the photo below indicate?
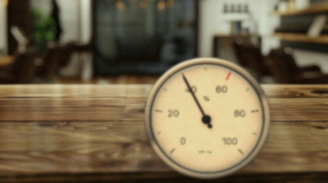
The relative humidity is 40 %
